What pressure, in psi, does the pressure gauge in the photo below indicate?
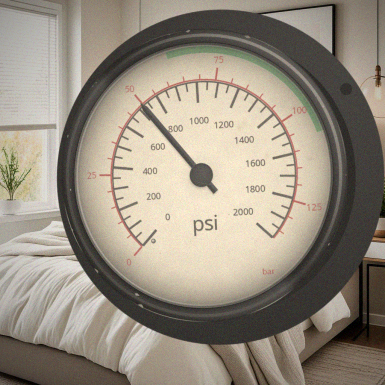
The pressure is 725 psi
